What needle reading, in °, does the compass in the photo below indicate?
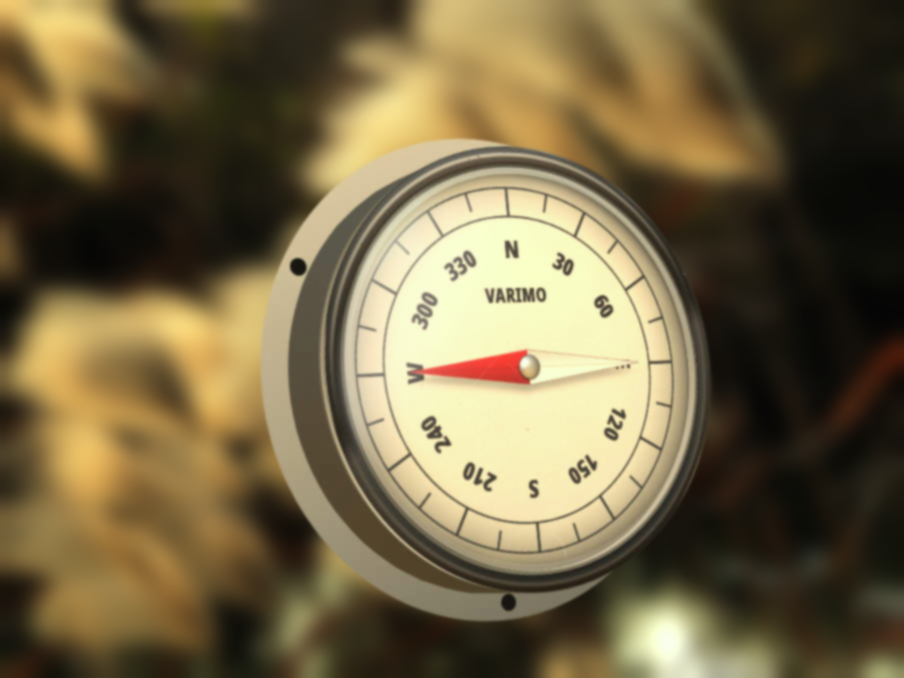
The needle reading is 270 °
